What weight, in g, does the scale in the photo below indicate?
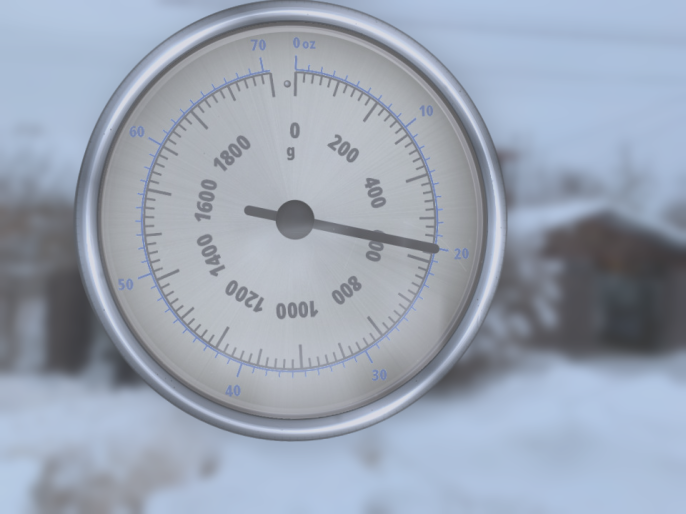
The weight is 570 g
